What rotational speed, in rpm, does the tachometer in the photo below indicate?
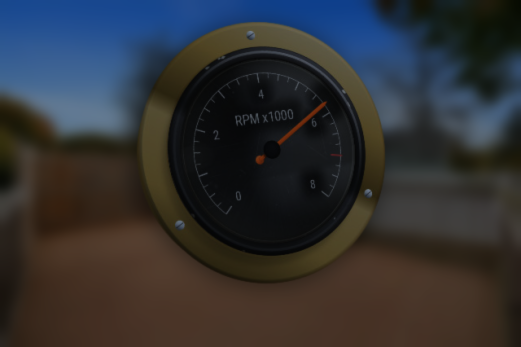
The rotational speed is 5750 rpm
